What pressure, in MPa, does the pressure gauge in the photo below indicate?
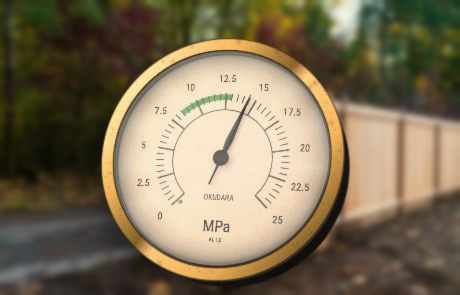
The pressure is 14.5 MPa
